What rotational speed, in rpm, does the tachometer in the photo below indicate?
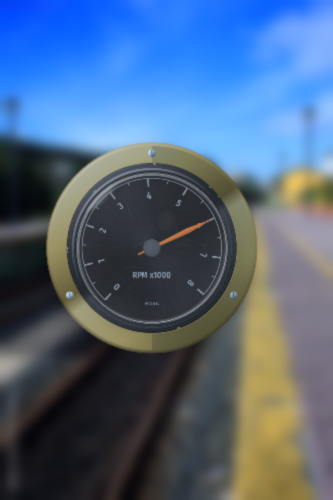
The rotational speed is 6000 rpm
